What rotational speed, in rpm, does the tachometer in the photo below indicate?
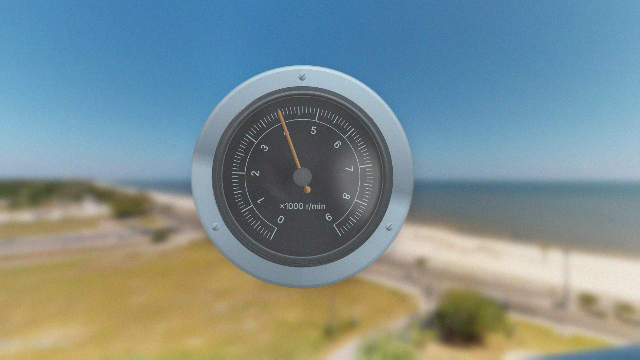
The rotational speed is 4000 rpm
